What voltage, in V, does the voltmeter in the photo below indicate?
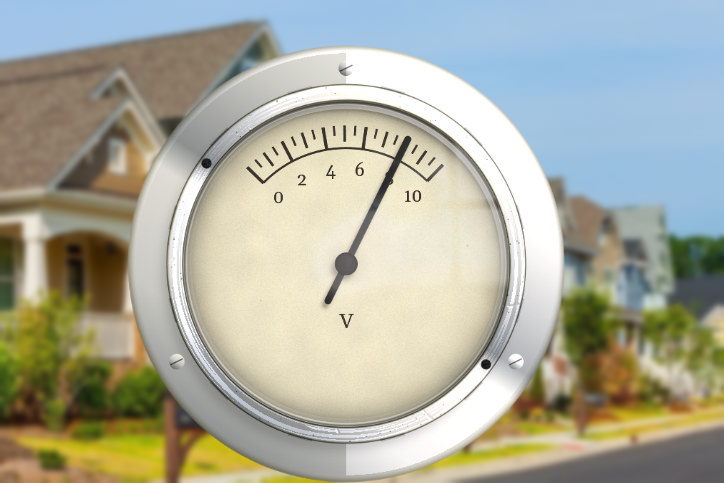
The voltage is 8 V
